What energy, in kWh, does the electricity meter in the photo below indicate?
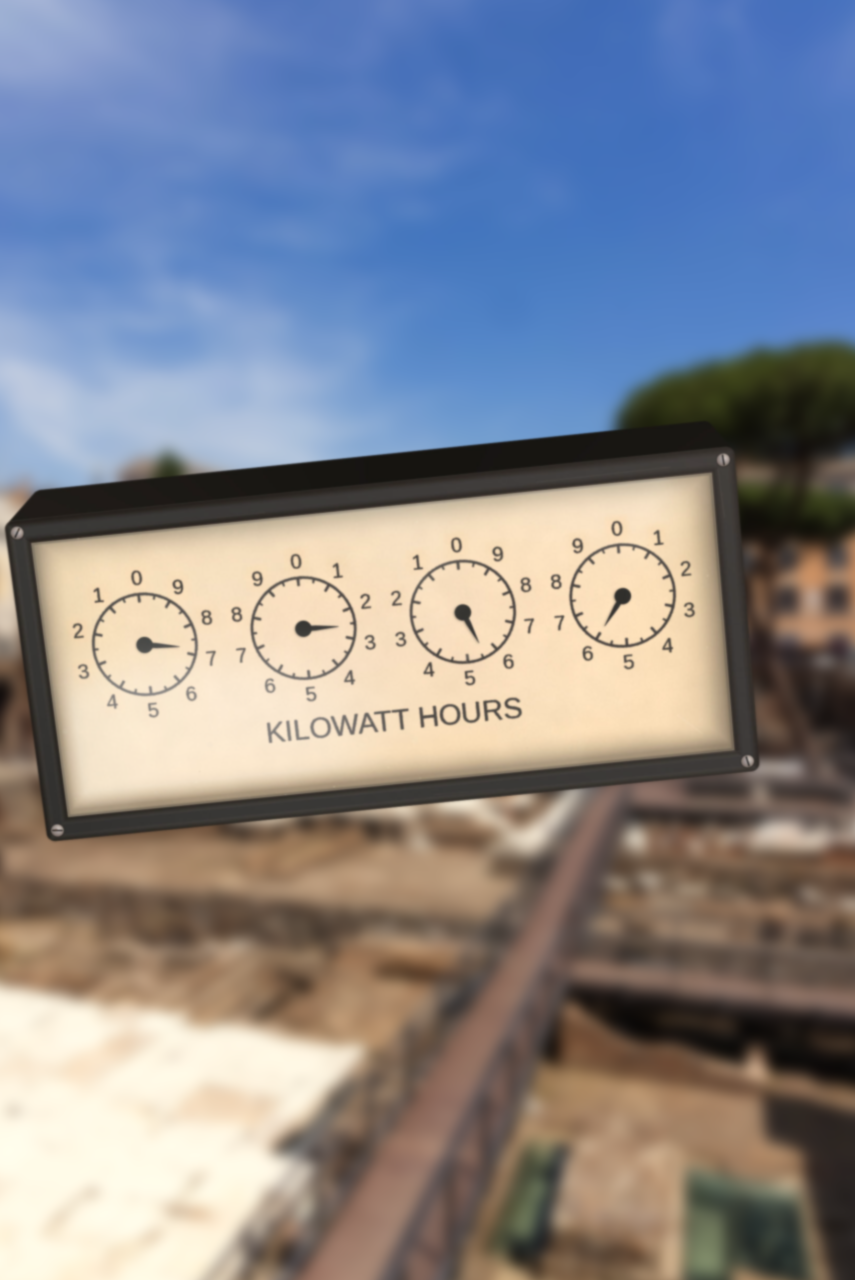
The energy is 7256 kWh
